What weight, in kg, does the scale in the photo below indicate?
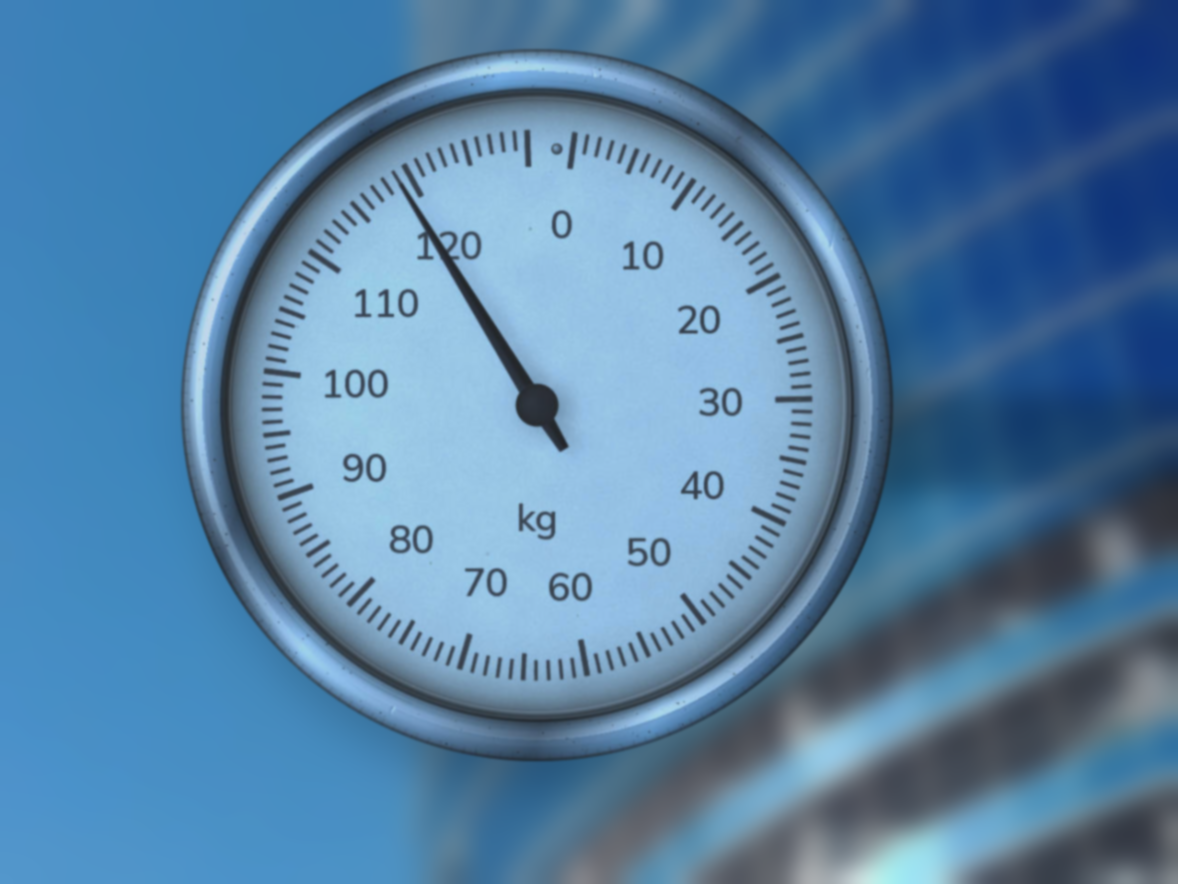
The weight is 119 kg
